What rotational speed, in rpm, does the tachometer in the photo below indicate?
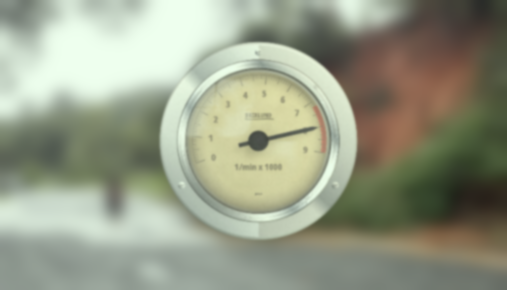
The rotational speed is 8000 rpm
